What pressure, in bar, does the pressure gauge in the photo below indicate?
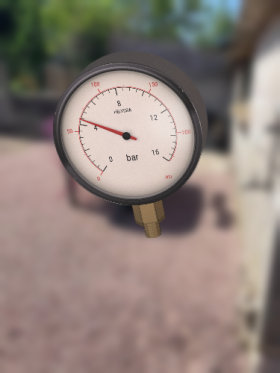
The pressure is 4.5 bar
